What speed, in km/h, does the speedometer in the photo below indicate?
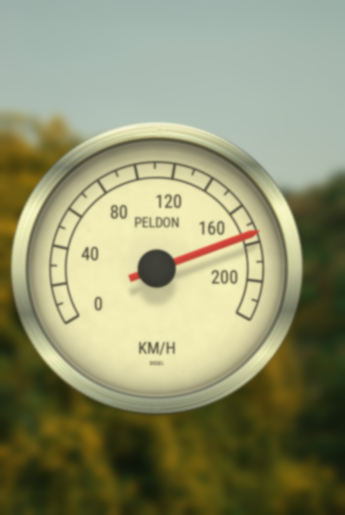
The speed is 175 km/h
